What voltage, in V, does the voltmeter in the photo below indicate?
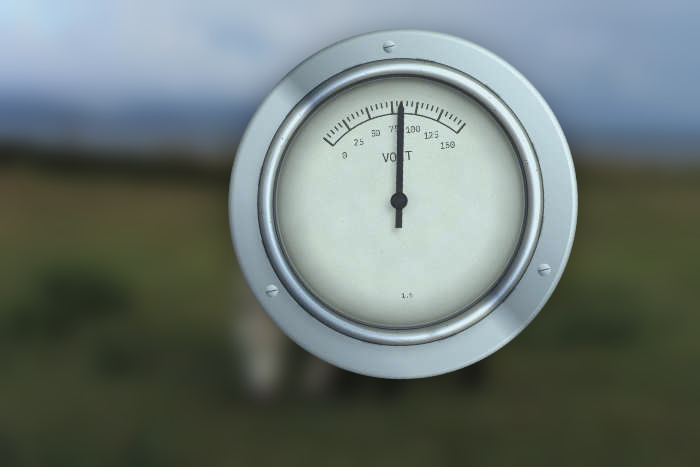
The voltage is 85 V
